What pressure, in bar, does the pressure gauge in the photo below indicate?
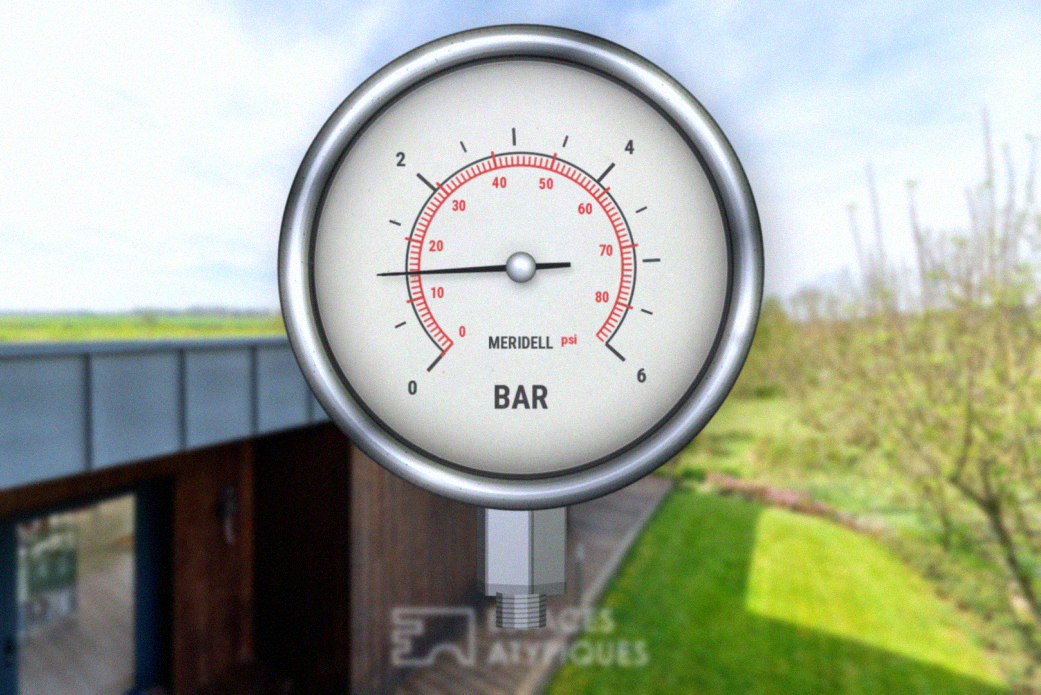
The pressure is 1 bar
